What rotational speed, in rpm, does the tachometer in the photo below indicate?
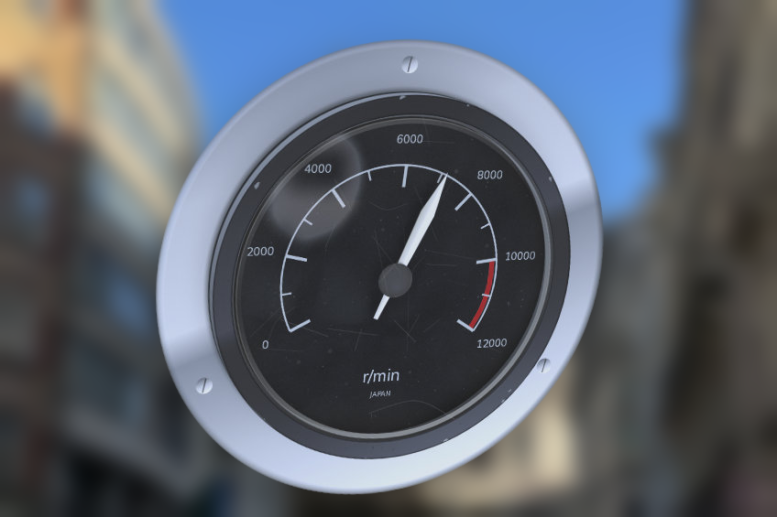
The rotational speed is 7000 rpm
